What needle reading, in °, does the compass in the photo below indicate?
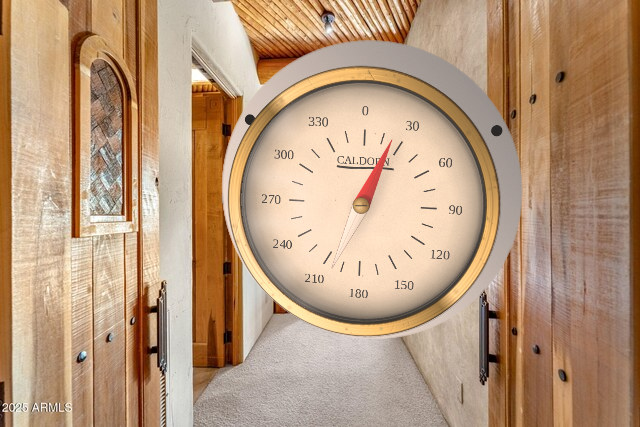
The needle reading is 22.5 °
